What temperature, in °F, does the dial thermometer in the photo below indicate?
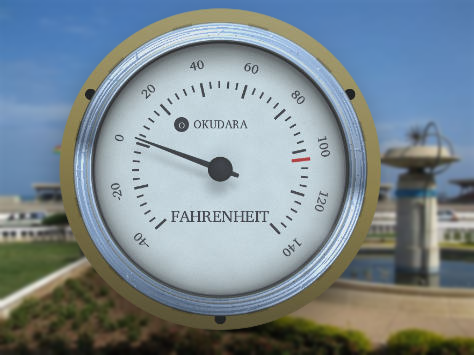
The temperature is 2 °F
